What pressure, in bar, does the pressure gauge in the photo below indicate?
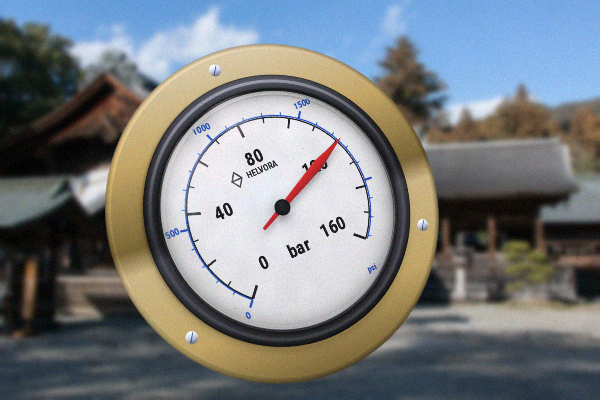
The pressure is 120 bar
